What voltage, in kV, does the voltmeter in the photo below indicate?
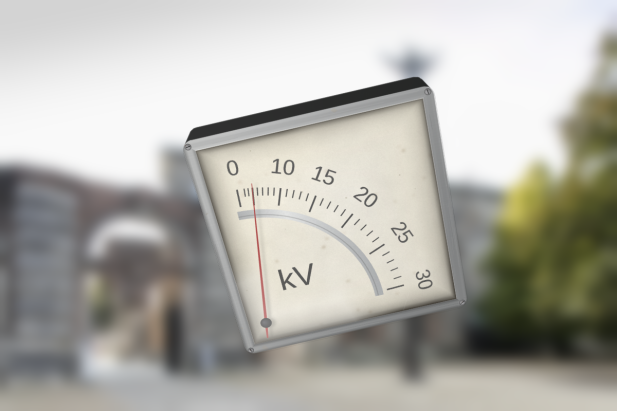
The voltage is 5 kV
